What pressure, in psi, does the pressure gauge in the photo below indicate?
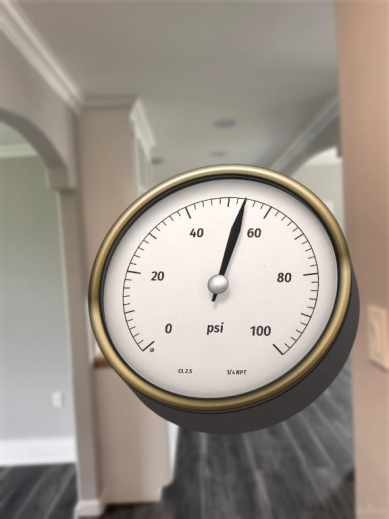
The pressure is 54 psi
